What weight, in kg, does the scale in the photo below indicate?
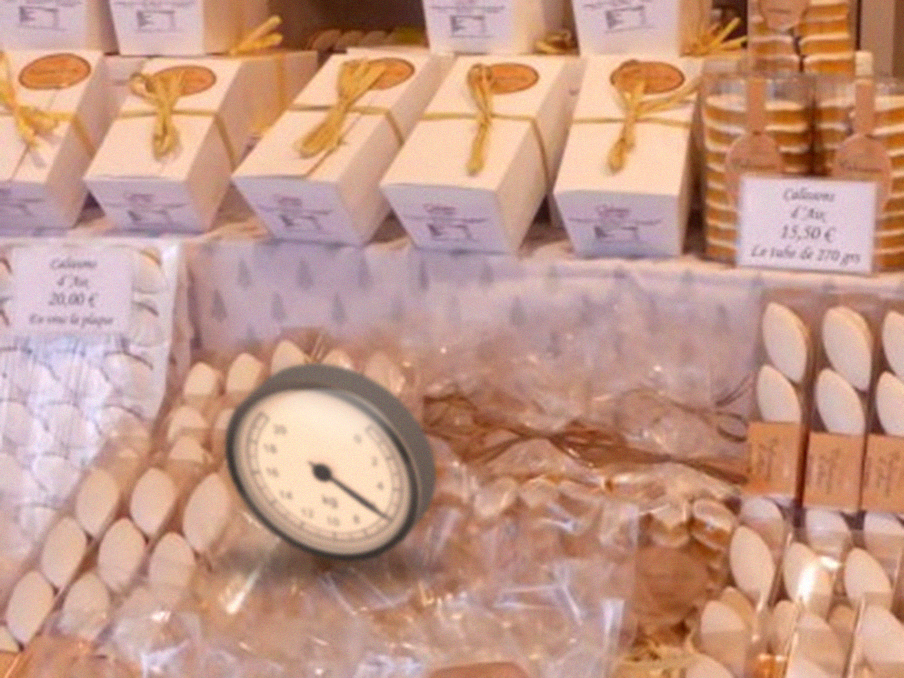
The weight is 6 kg
